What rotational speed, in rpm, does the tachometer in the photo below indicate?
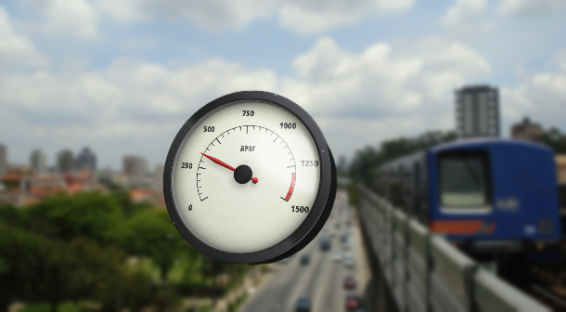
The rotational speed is 350 rpm
